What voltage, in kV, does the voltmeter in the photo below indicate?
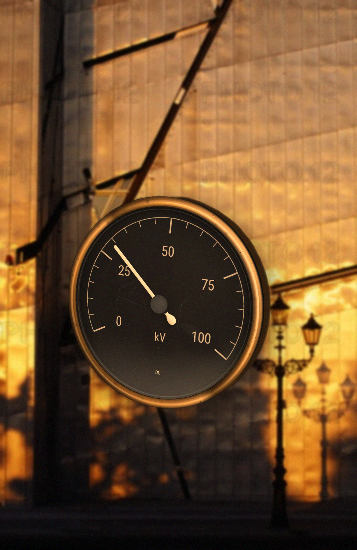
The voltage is 30 kV
